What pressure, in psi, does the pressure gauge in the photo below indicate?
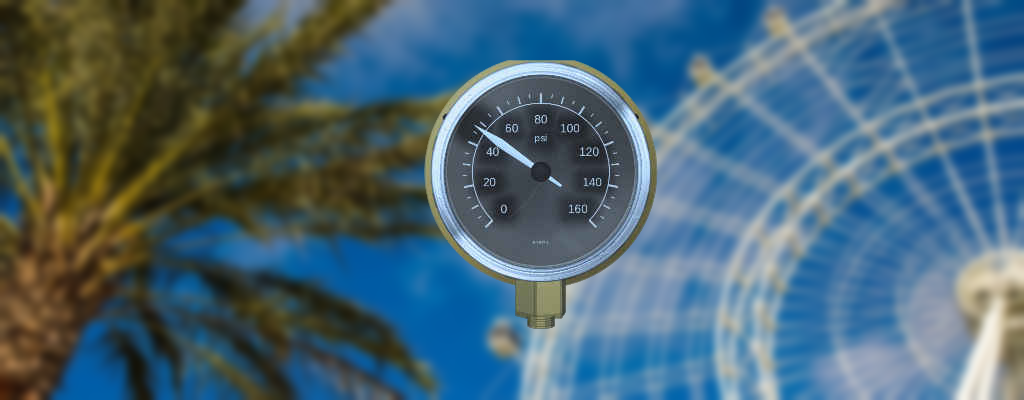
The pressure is 47.5 psi
